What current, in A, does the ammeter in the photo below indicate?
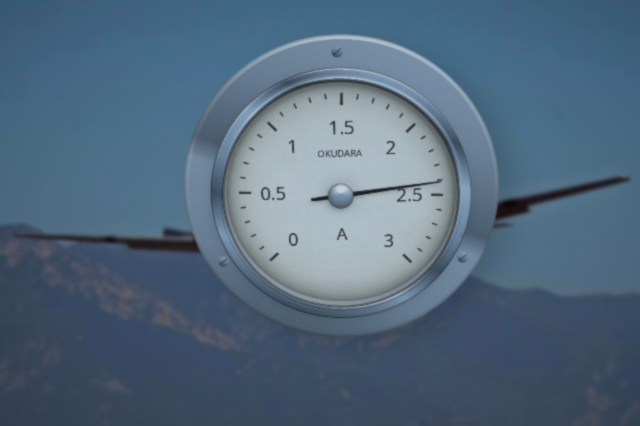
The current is 2.4 A
